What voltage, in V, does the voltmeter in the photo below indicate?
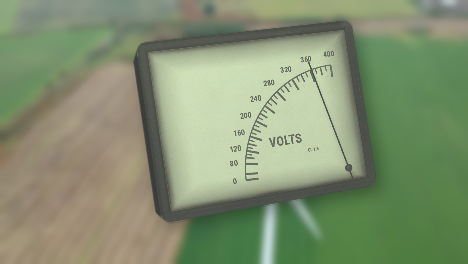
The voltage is 360 V
